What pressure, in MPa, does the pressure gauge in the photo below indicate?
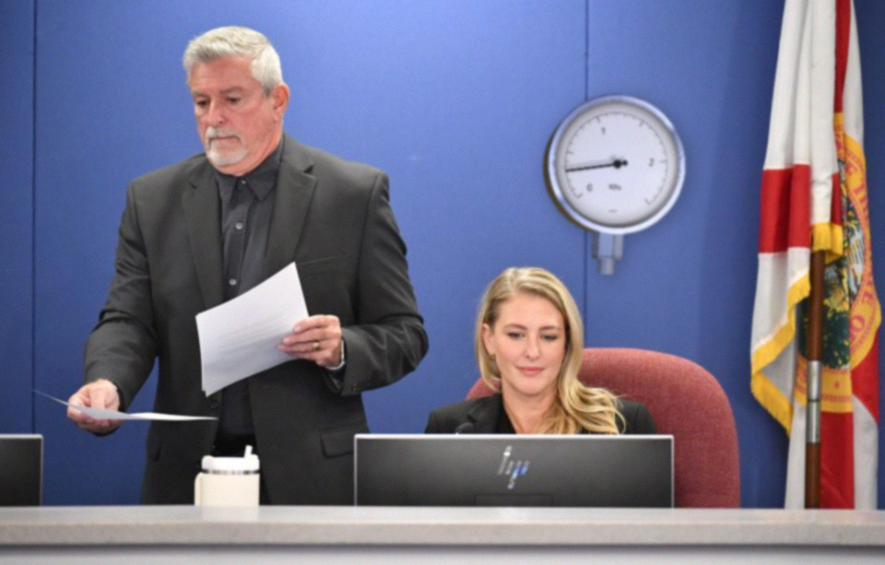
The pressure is 0.3 MPa
